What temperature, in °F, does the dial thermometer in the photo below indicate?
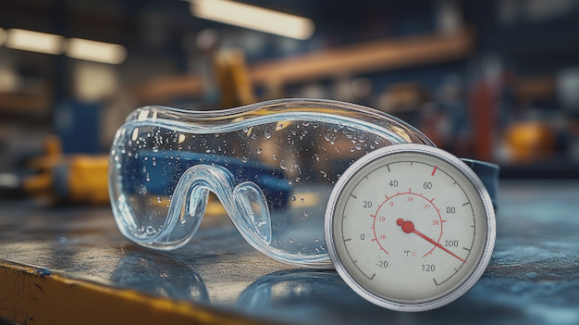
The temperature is 105 °F
